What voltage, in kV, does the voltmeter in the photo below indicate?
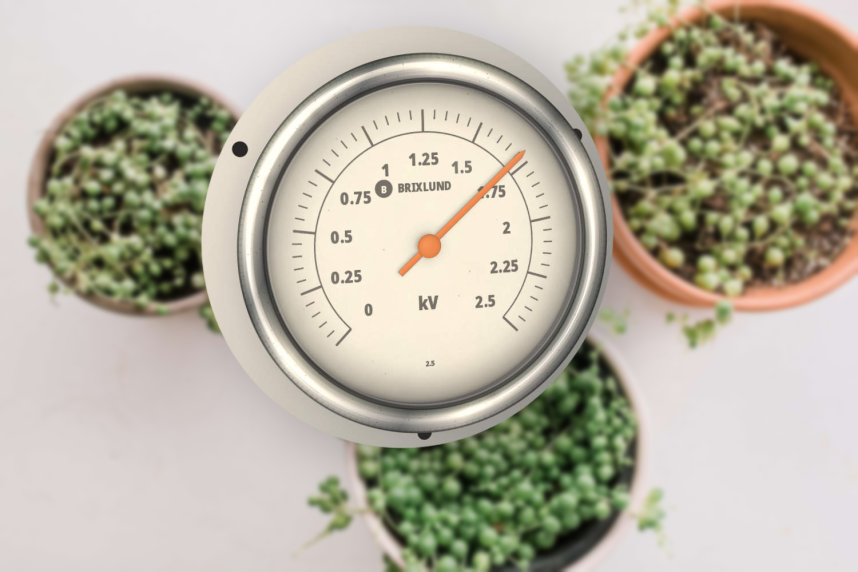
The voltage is 1.7 kV
